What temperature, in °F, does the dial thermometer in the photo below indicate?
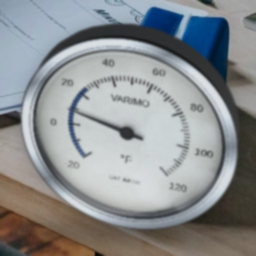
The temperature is 10 °F
